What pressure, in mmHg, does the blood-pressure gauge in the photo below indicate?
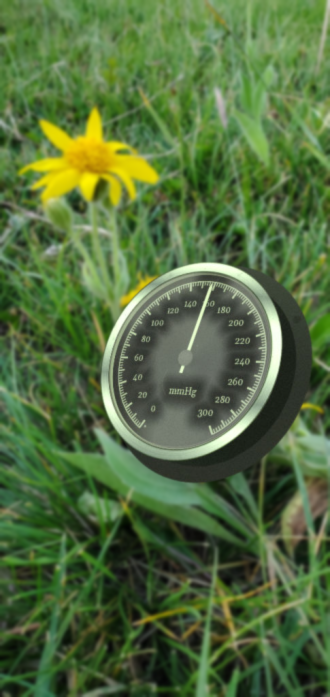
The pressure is 160 mmHg
